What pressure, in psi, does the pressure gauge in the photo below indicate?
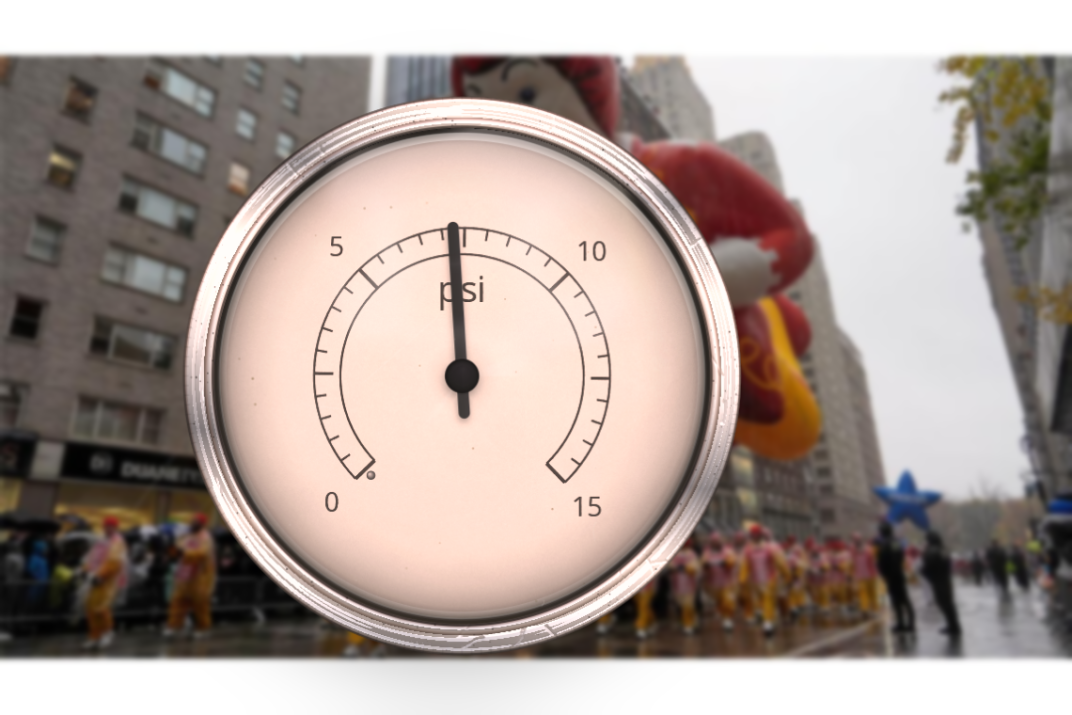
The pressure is 7.25 psi
